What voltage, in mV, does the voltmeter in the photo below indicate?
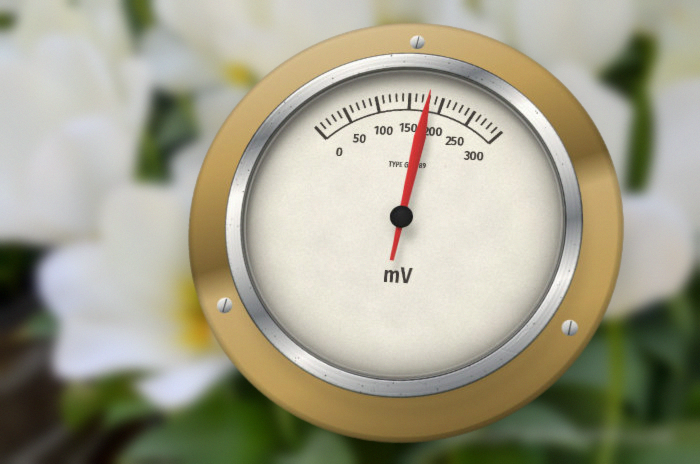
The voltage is 180 mV
